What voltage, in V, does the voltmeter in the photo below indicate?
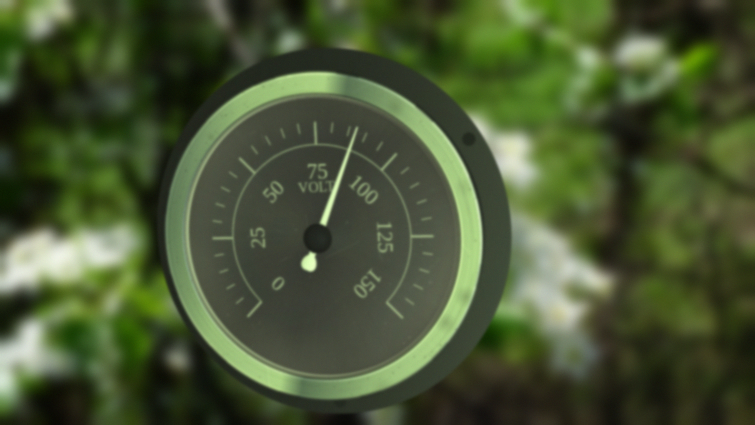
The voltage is 87.5 V
